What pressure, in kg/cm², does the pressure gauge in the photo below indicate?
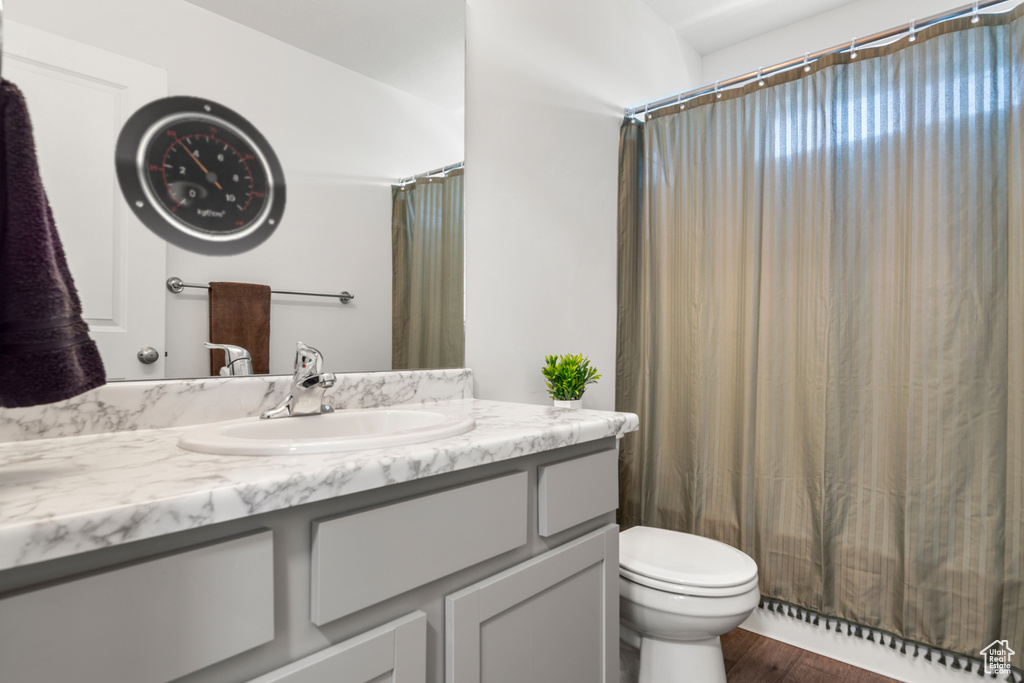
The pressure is 3.5 kg/cm²
